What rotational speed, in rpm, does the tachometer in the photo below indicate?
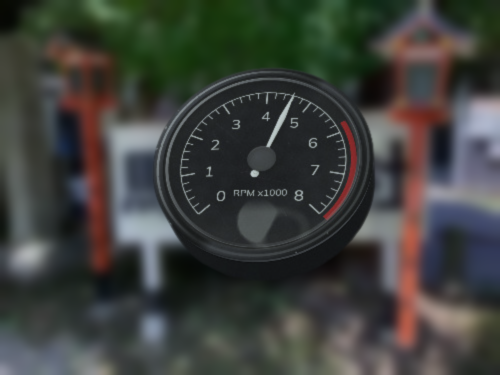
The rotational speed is 4600 rpm
